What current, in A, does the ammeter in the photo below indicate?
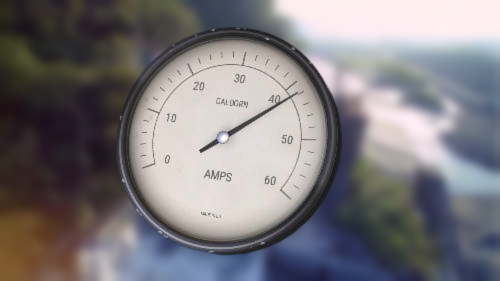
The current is 42 A
